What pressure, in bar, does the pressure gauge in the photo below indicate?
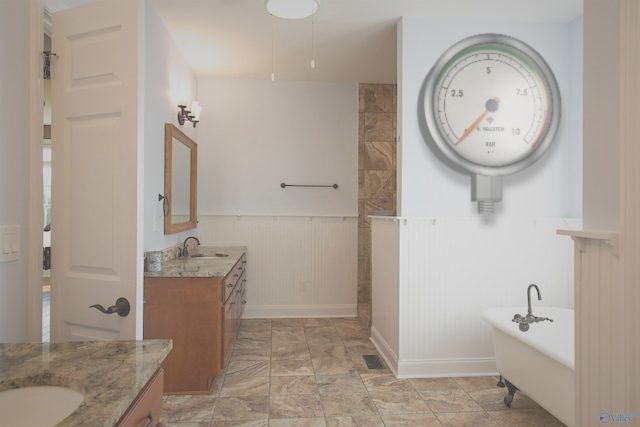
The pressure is 0 bar
